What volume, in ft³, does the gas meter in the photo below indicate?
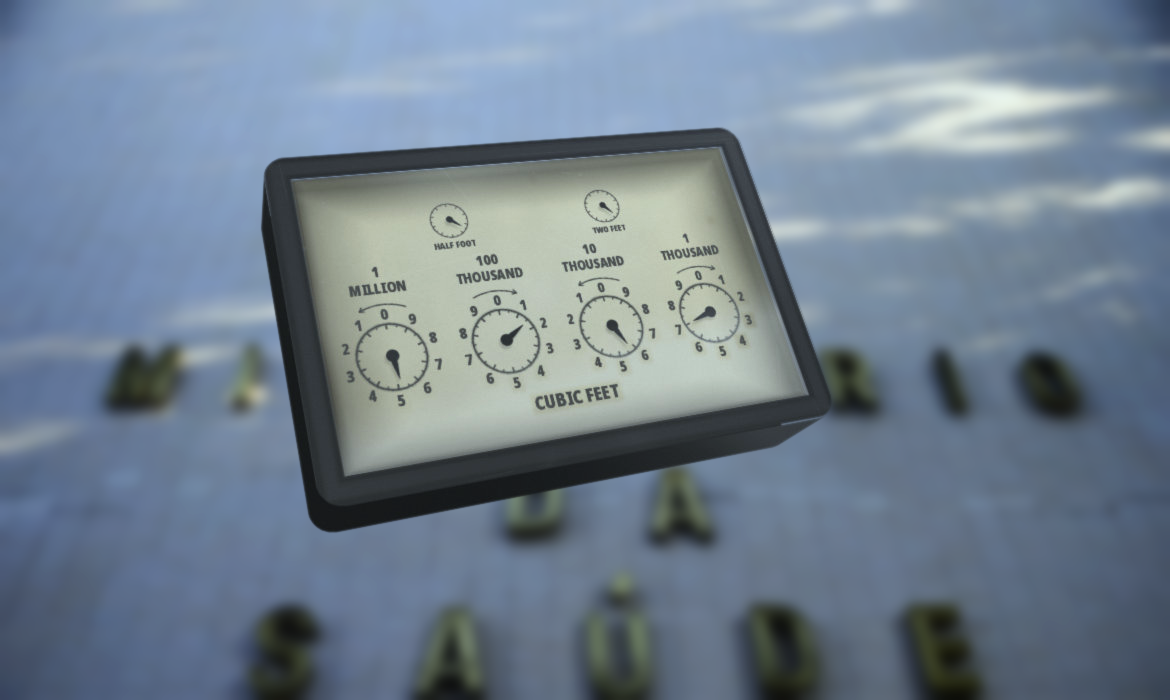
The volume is 515700 ft³
